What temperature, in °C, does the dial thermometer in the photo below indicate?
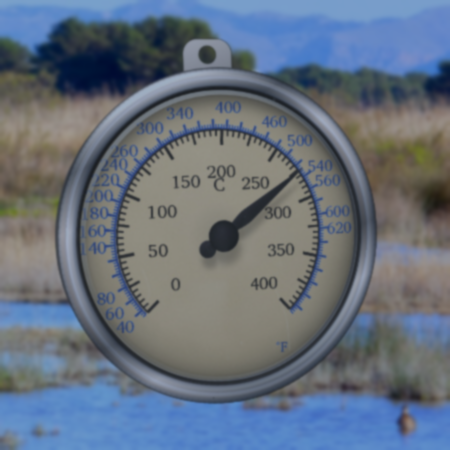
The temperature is 275 °C
